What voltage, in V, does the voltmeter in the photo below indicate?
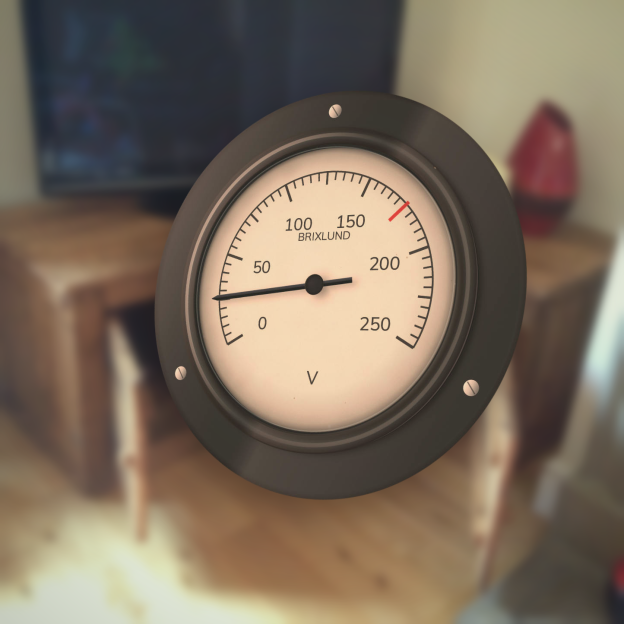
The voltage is 25 V
